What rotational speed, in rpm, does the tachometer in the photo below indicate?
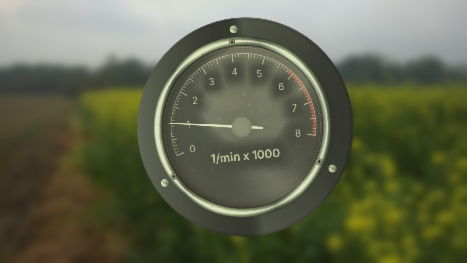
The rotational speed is 1000 rpm
